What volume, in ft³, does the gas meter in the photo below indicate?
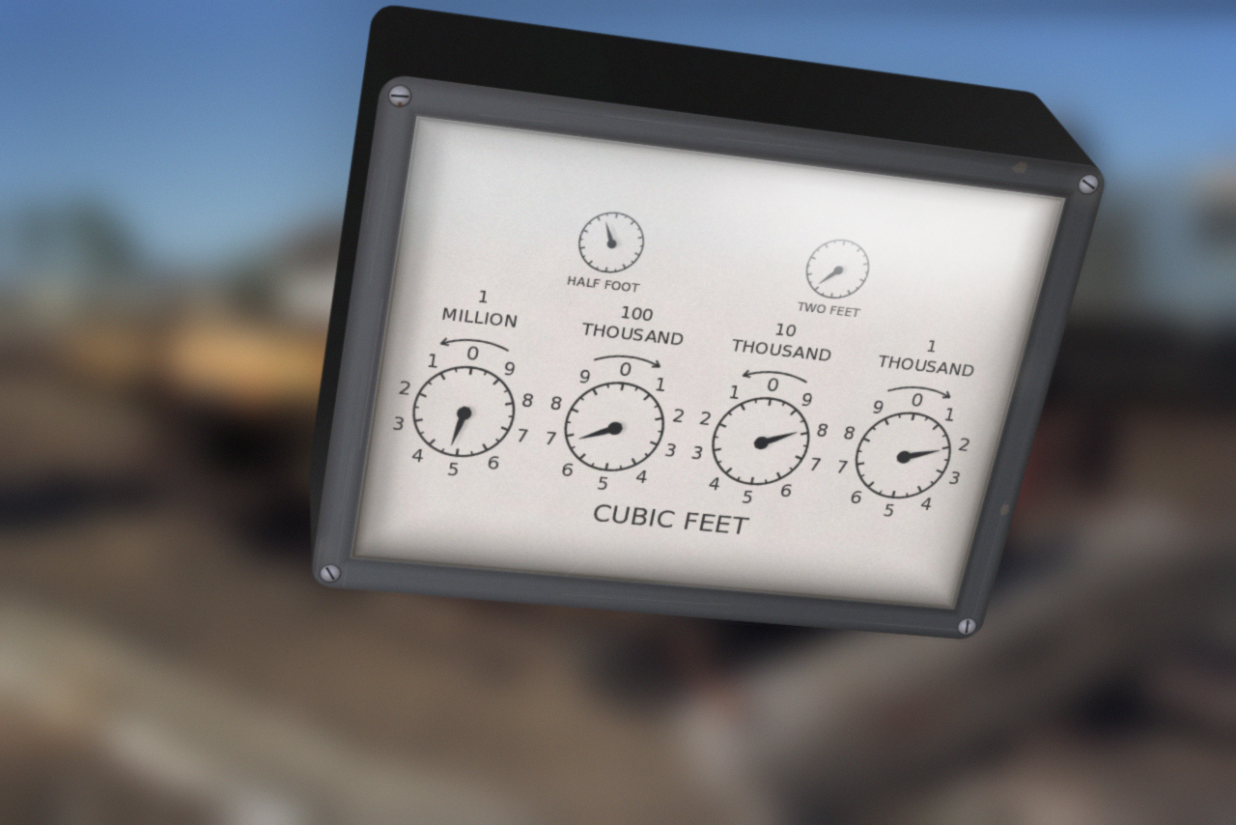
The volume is 468200 ft³
